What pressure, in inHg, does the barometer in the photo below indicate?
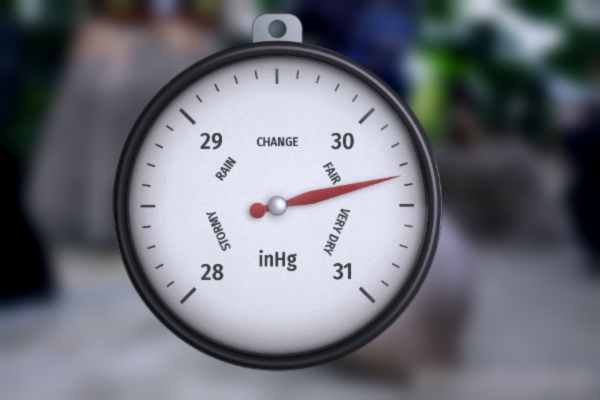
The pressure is 30.35 inHg
